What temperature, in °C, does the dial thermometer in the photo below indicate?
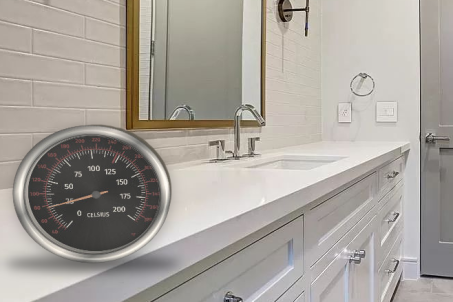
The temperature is 25 °C
